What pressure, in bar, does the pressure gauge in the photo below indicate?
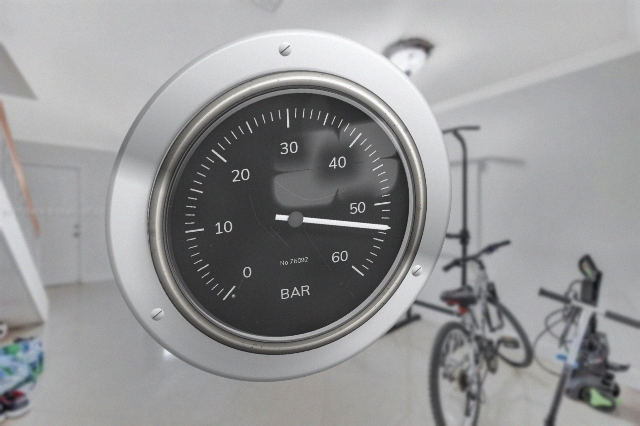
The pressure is 53 bar
